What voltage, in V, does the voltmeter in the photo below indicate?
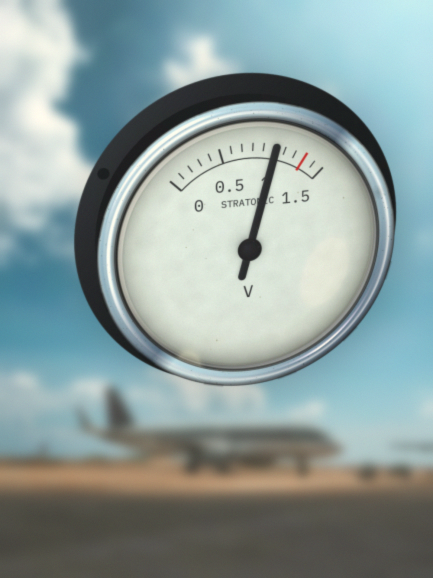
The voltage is 1 V
